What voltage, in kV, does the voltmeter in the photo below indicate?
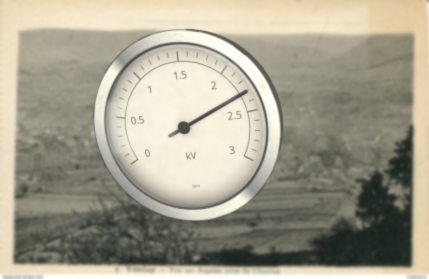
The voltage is 2.3 kV
